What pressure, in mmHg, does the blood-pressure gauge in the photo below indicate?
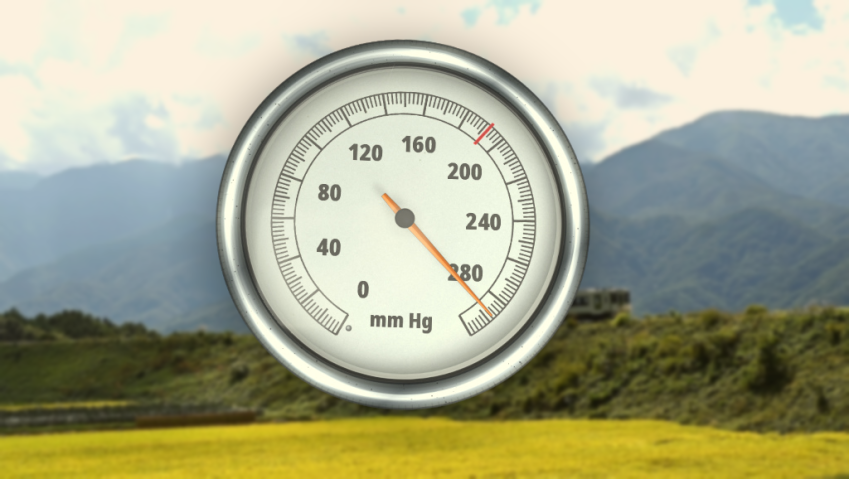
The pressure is 288 mmHg
